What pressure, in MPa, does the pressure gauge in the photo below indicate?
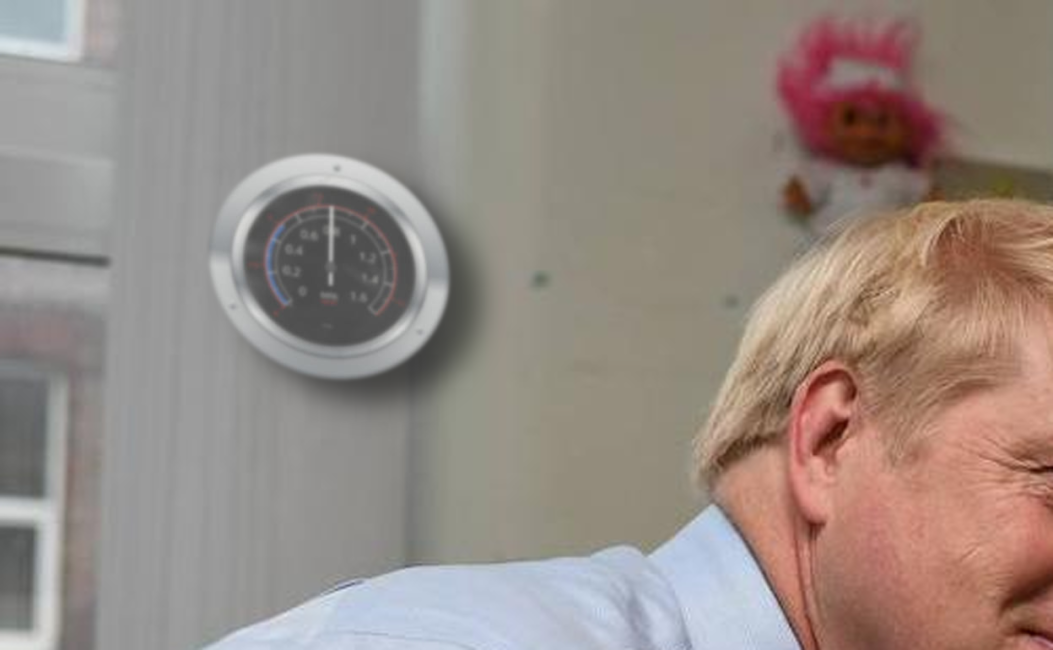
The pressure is 0.8 MPa
